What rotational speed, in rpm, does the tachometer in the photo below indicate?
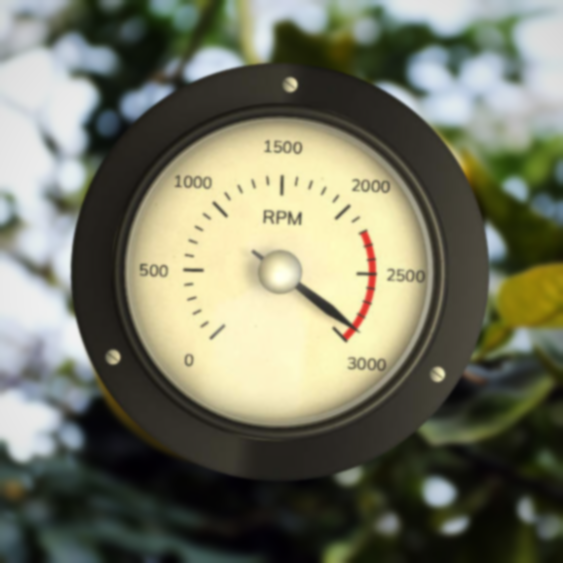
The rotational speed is 2900 rpm
